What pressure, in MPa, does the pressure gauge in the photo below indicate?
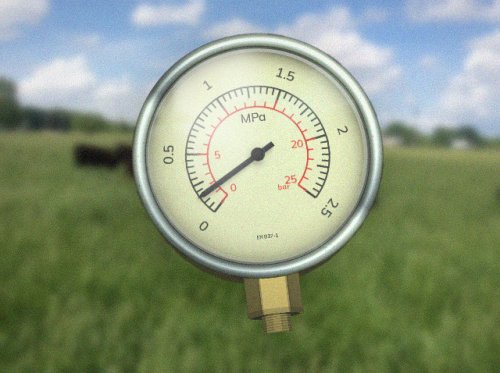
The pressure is 0.15 MPa
